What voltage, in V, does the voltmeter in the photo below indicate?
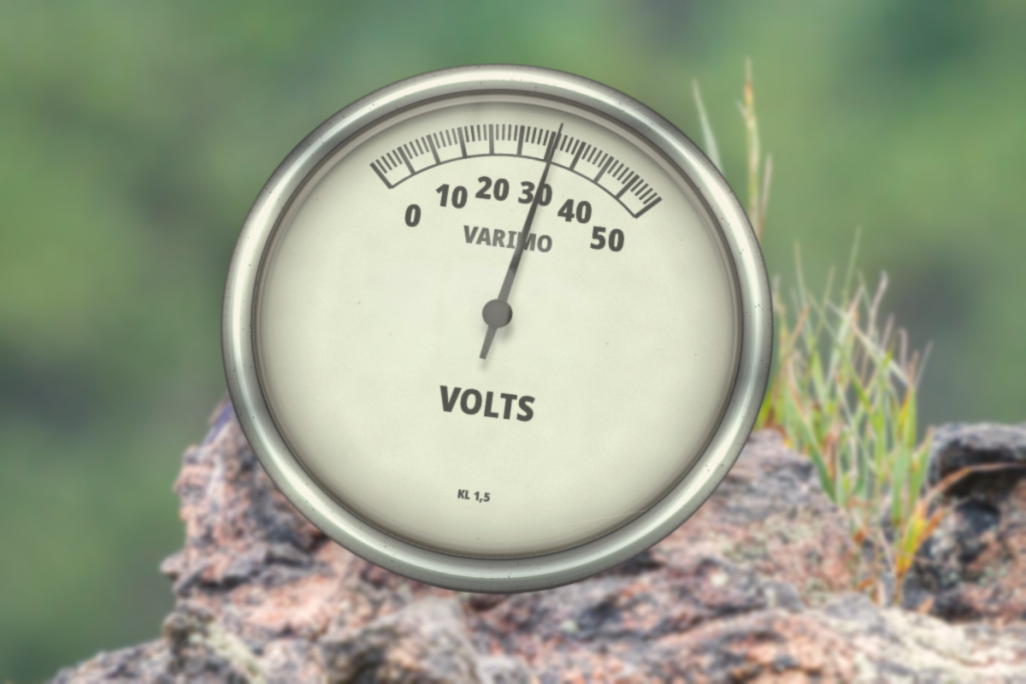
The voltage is 31 V
